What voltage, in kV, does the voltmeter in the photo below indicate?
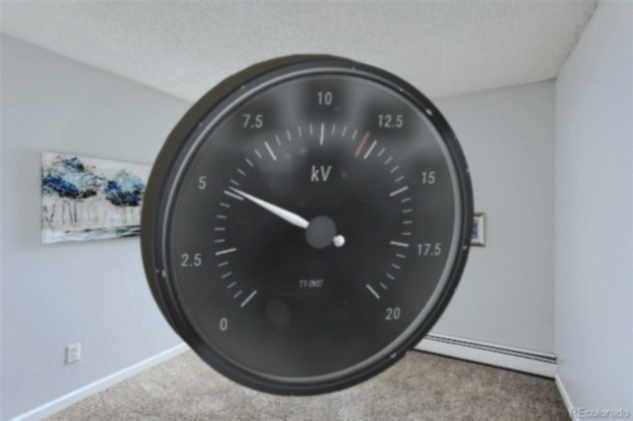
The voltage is 5.25 kV
